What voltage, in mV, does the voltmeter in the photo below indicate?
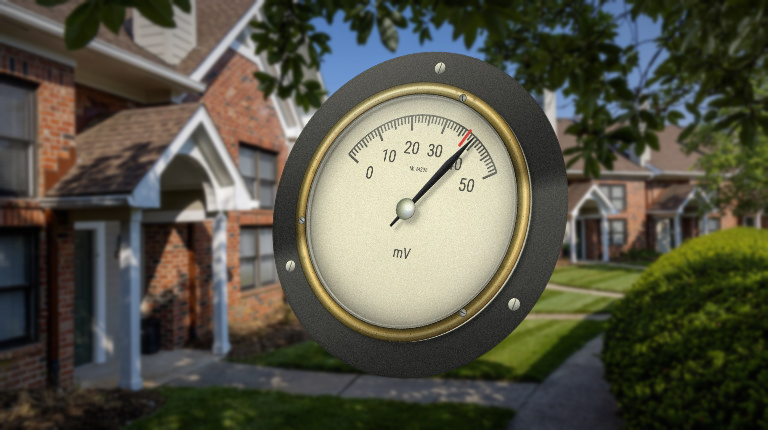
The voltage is 40 mV
